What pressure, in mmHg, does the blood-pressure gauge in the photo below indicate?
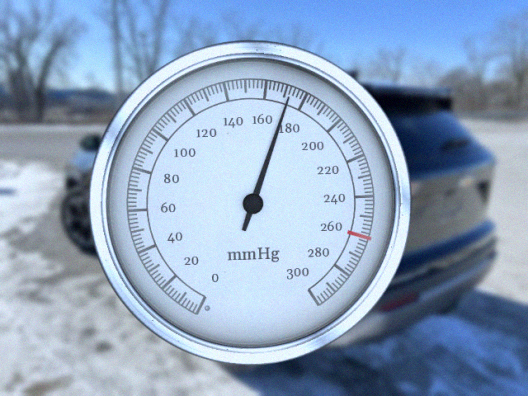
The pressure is 172 mmHg
